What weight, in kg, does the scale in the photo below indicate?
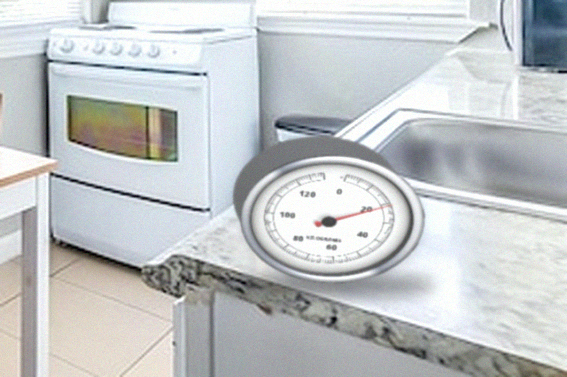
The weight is 20 kg
